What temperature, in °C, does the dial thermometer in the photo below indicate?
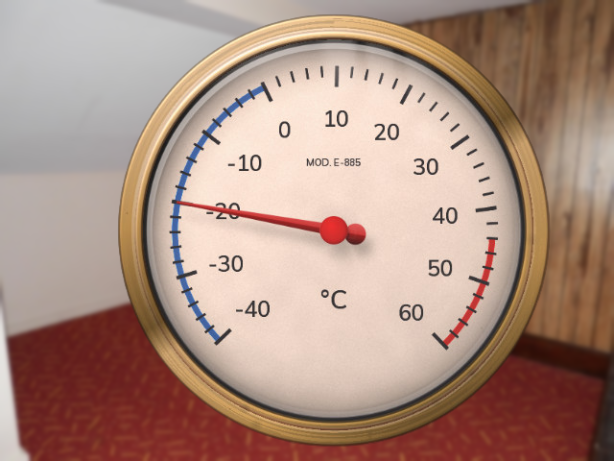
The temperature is -20 °C
